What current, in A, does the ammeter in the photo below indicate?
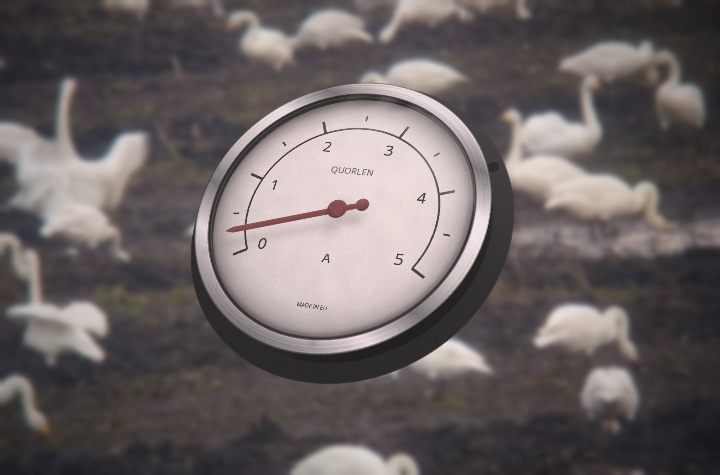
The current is 0.25 A
